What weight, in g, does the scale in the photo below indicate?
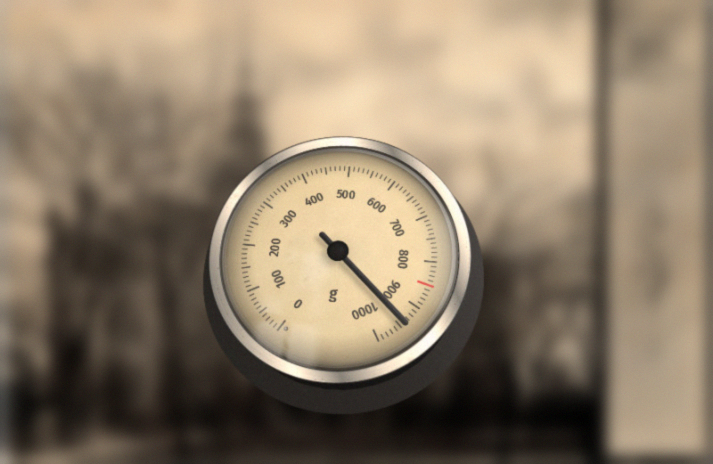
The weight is 940 g
